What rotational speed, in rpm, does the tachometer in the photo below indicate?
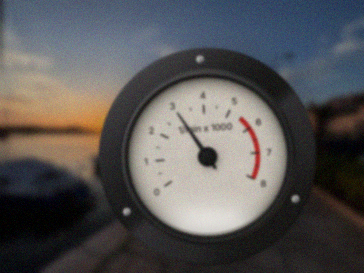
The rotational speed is 3000 rpm
